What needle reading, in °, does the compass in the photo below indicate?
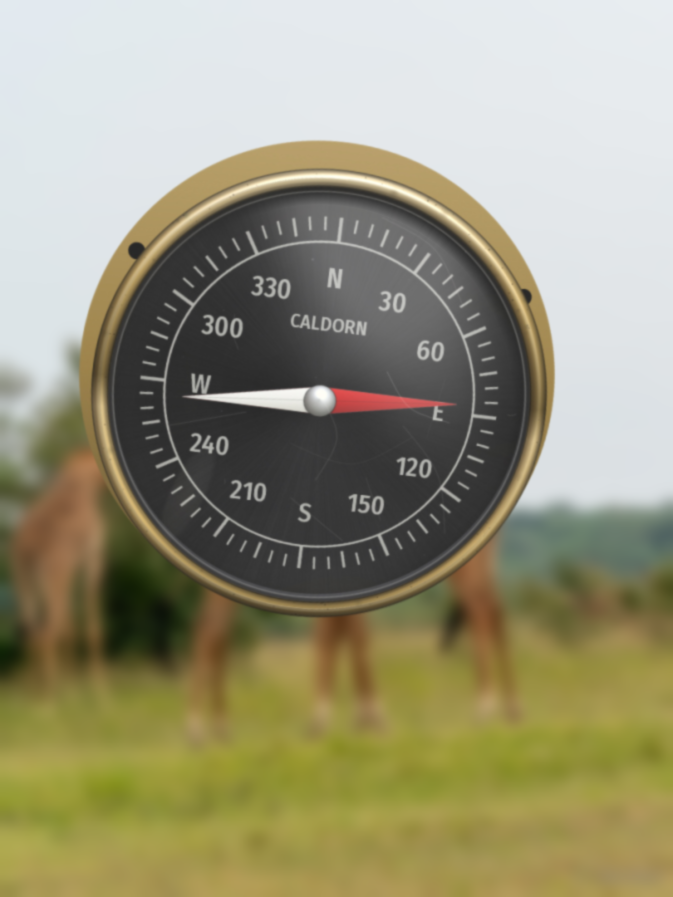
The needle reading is 85 °
